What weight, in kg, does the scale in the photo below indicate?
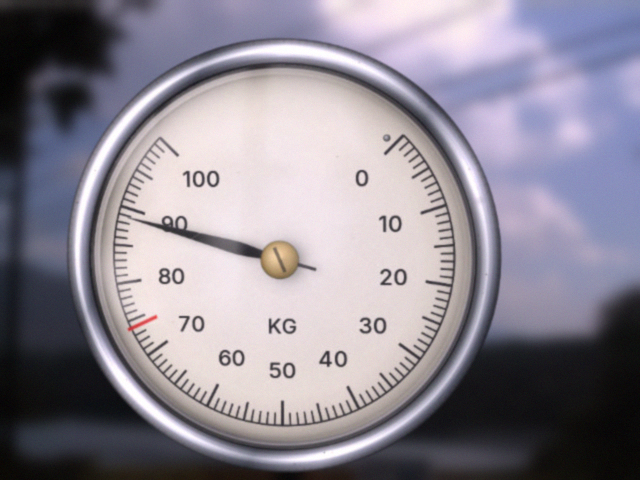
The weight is 89 kg
